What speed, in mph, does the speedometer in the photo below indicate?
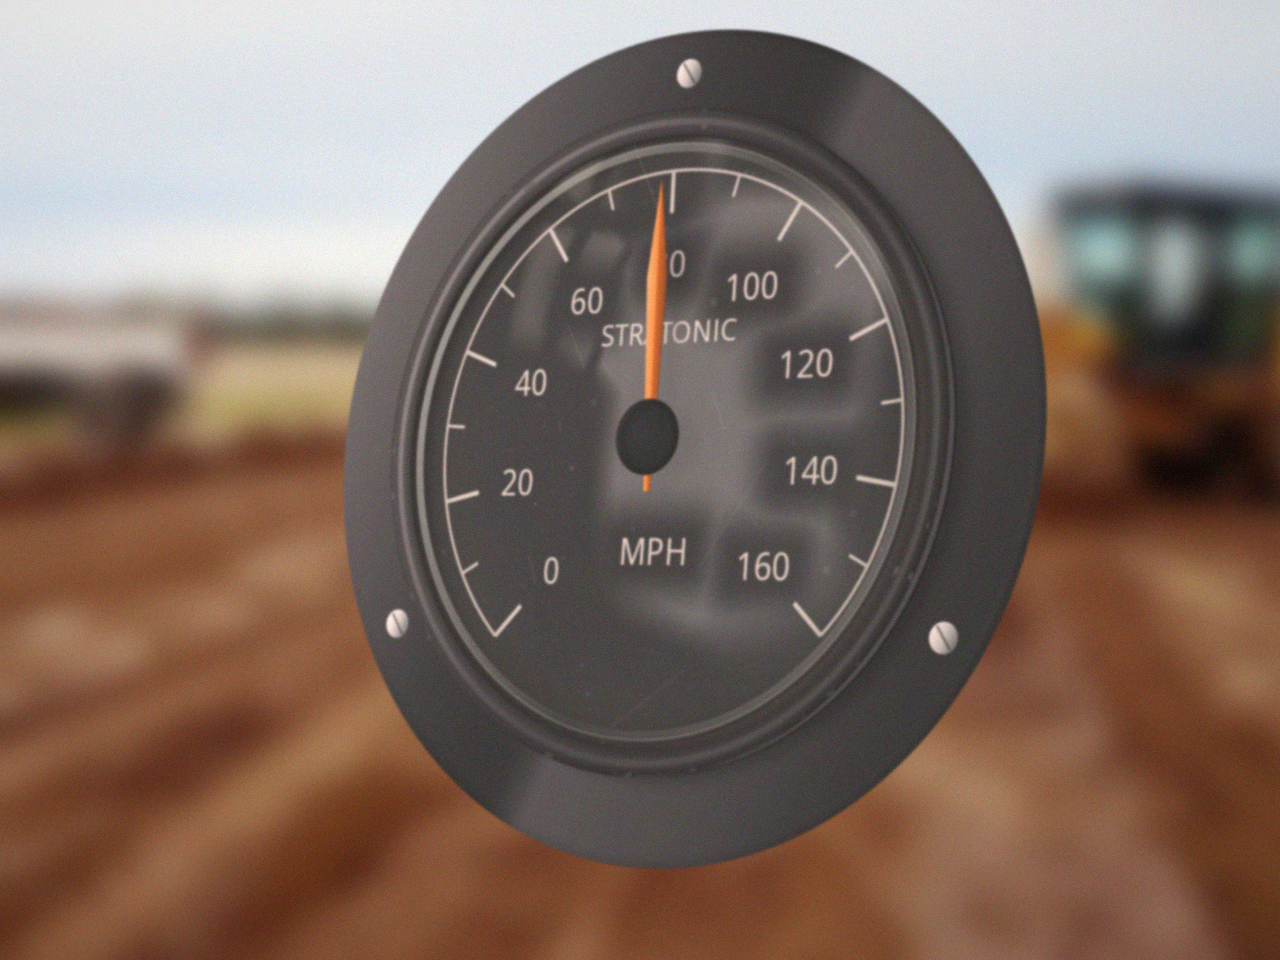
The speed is 80 mph
